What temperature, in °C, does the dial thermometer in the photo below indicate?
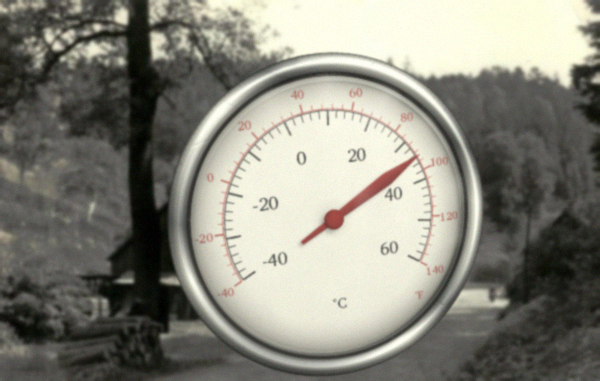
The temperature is 34 °C
